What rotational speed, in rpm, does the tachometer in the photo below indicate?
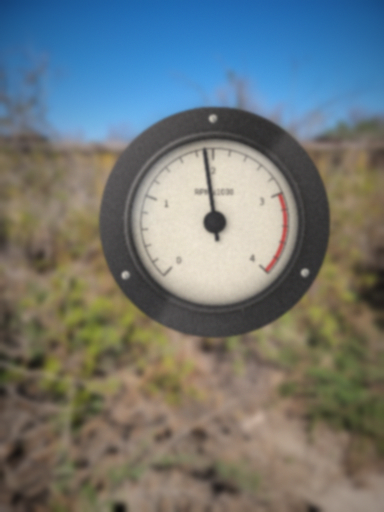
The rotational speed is 1900 rpm
